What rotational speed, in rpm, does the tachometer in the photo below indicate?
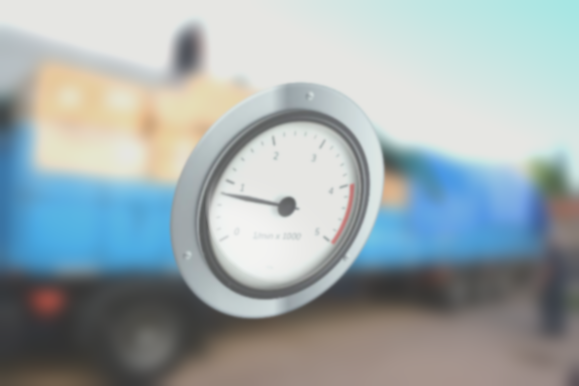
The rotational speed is 800 rpm
